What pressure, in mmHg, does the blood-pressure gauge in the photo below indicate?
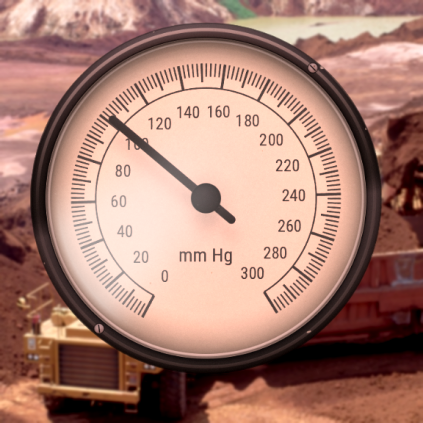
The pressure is 102 mmHg
